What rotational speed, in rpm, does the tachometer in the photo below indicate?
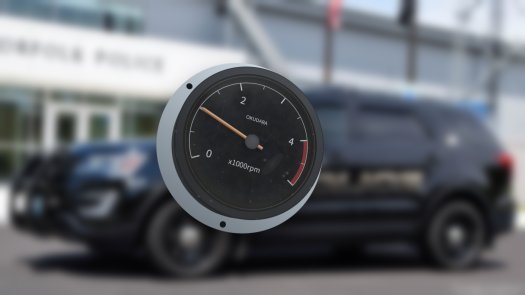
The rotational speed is 1000 rpm
